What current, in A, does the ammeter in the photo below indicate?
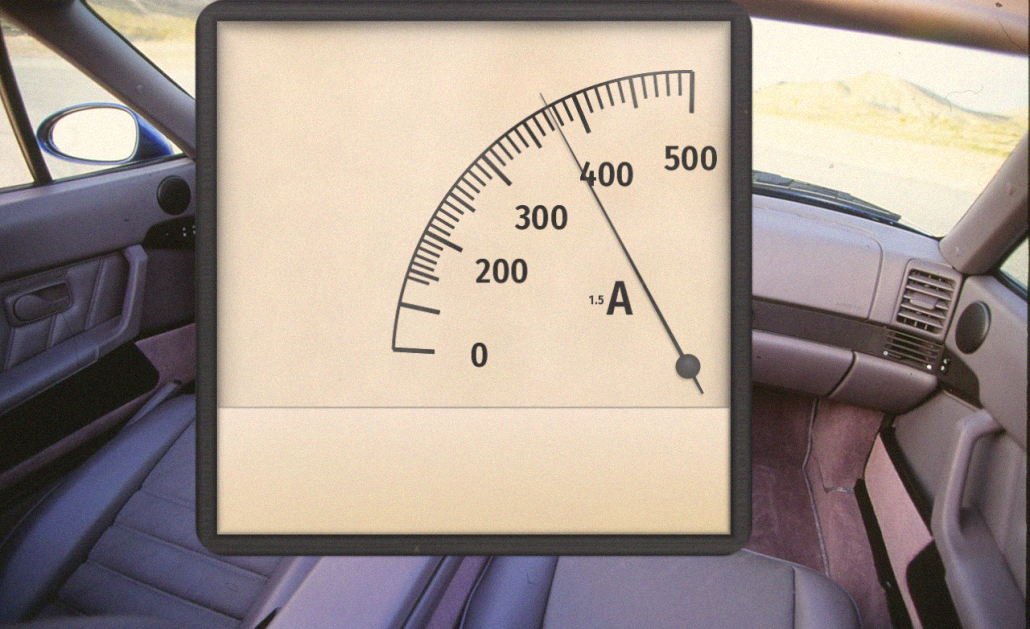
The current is 375 A
